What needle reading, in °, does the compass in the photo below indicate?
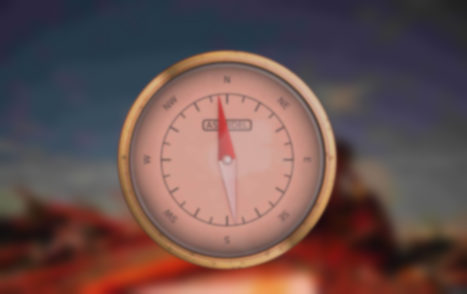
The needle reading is 352.5 °
